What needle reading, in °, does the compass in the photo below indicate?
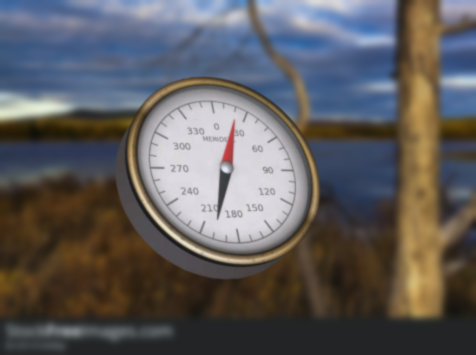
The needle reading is 20 °
